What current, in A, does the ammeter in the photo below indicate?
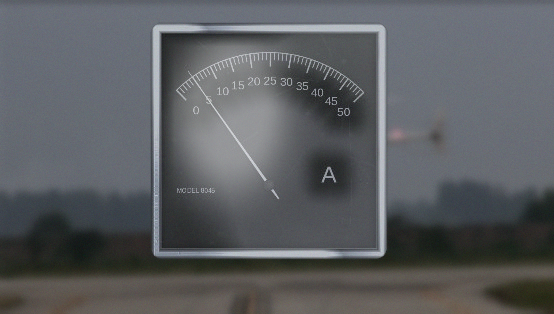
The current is 5 A
